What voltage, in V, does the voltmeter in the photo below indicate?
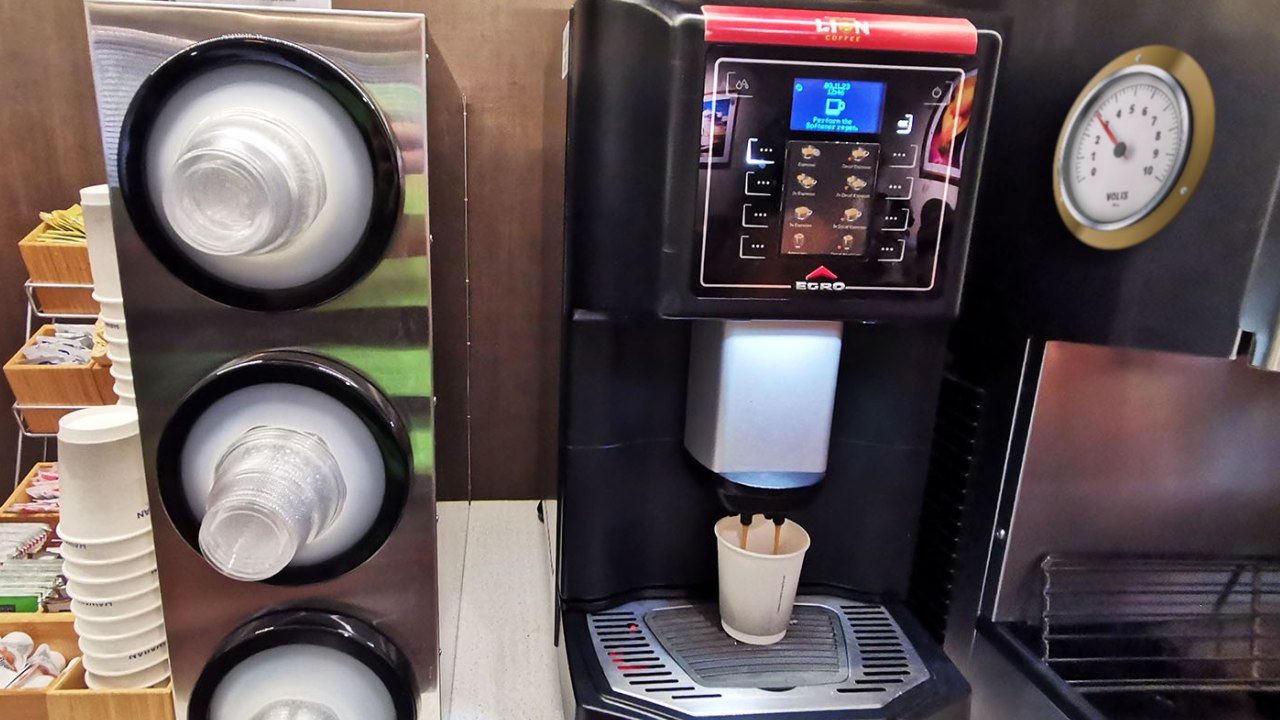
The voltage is 3 V
